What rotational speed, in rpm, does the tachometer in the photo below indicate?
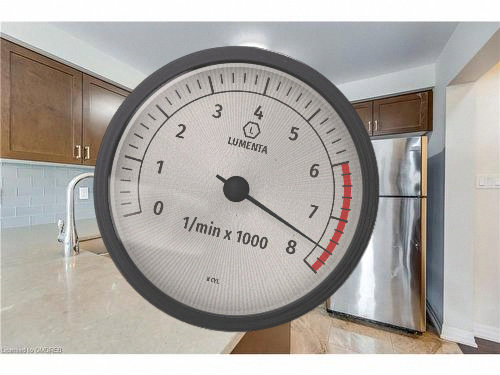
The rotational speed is 7600 rpm
